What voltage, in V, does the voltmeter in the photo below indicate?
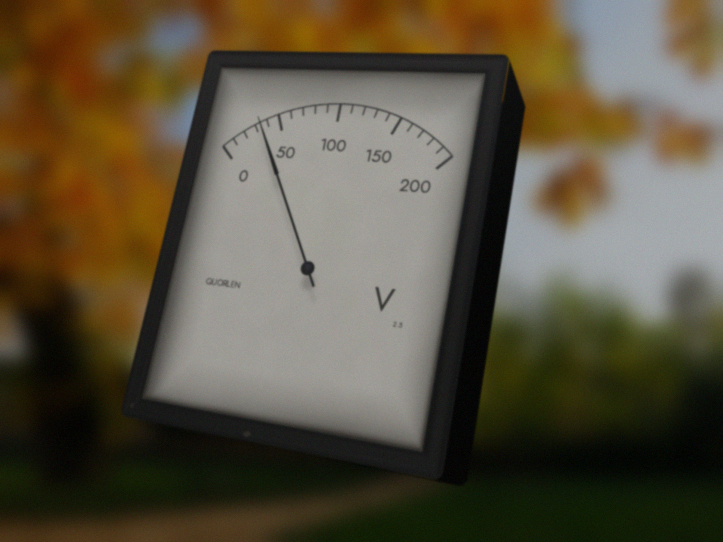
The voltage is 35 V
